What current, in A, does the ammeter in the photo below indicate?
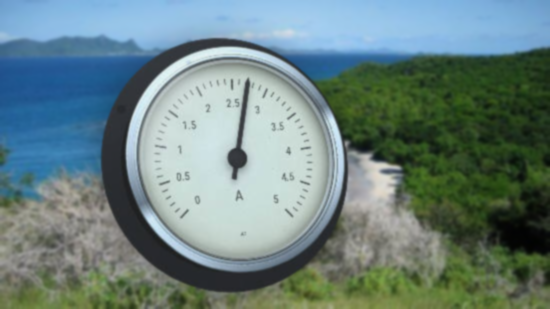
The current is 2.7 A
